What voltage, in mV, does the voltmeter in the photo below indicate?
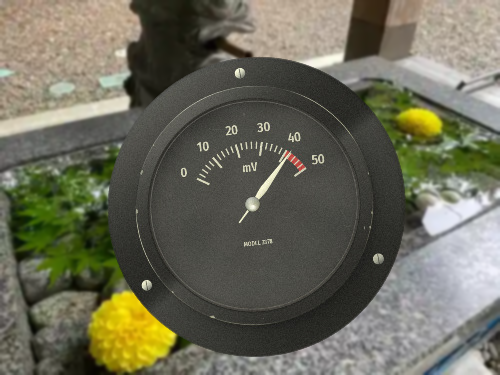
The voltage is 42 mV
